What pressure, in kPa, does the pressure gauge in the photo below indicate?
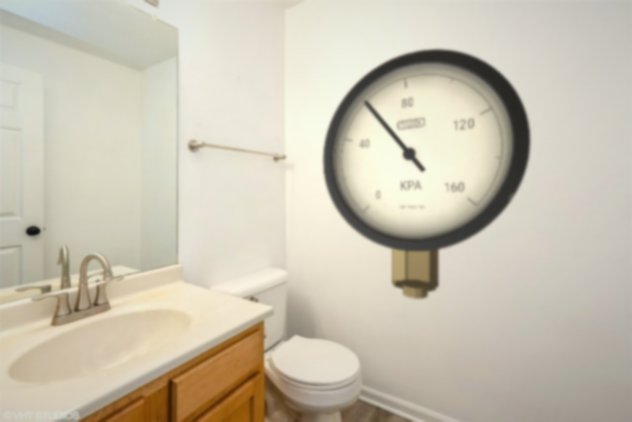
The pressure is 60 kPa
